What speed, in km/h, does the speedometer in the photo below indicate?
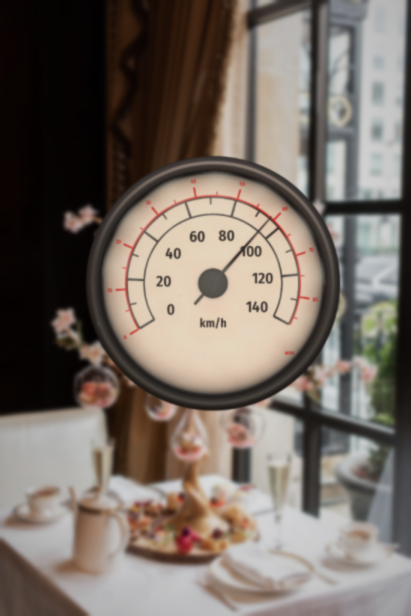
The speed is 95 km/h
